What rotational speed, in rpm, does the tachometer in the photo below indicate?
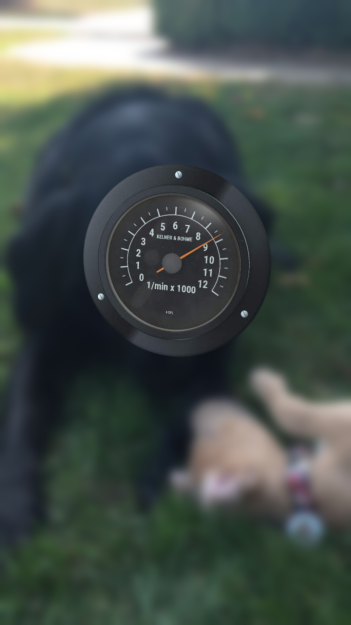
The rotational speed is 8750 rpm
